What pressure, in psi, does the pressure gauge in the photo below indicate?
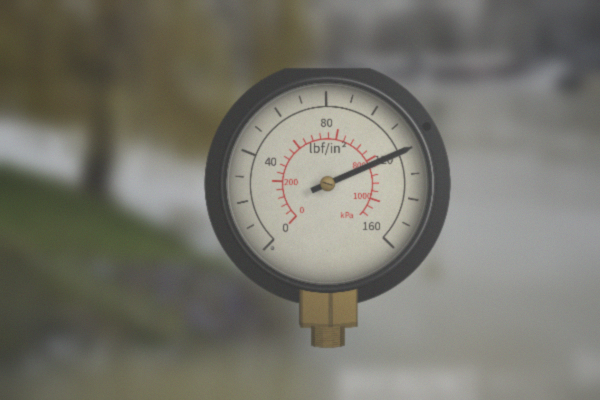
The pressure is 120 psi
